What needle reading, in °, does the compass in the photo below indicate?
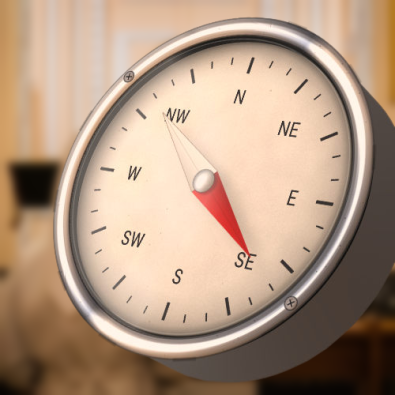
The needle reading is 130 °
